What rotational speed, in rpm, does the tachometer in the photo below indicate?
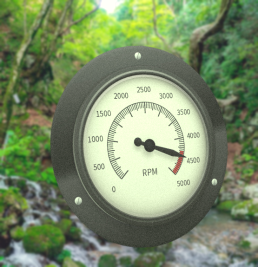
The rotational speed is 4500 rpm
